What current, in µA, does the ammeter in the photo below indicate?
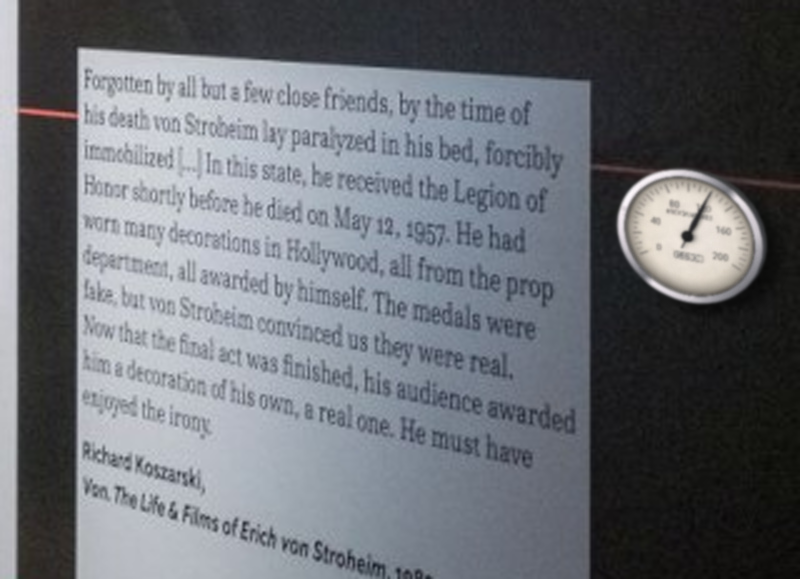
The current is 120 µA
